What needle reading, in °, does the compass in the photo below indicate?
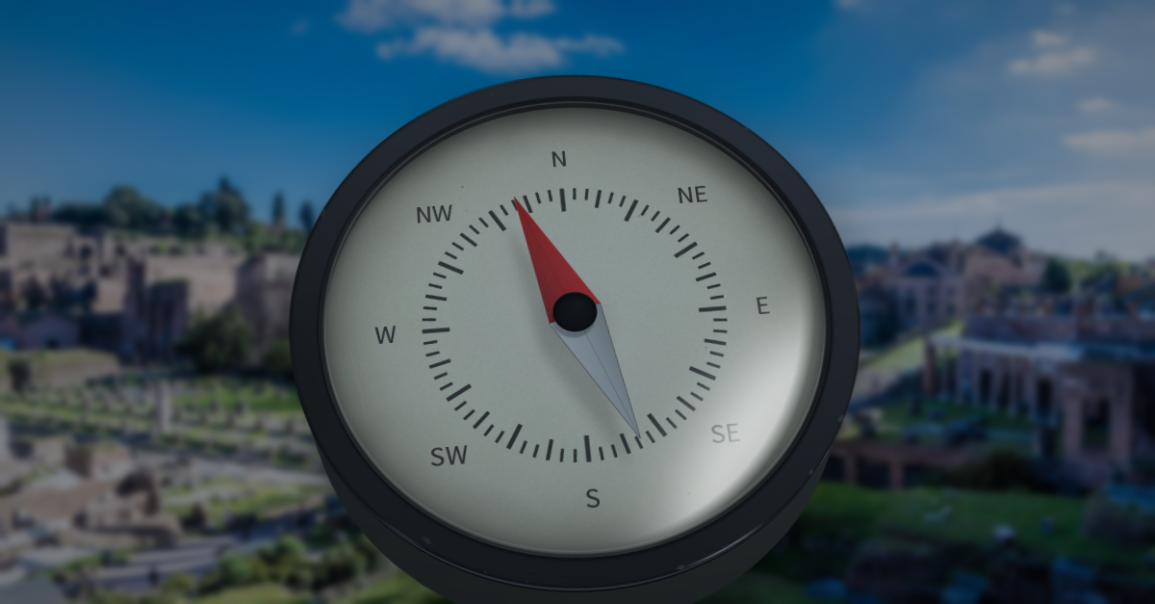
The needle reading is 340 °
